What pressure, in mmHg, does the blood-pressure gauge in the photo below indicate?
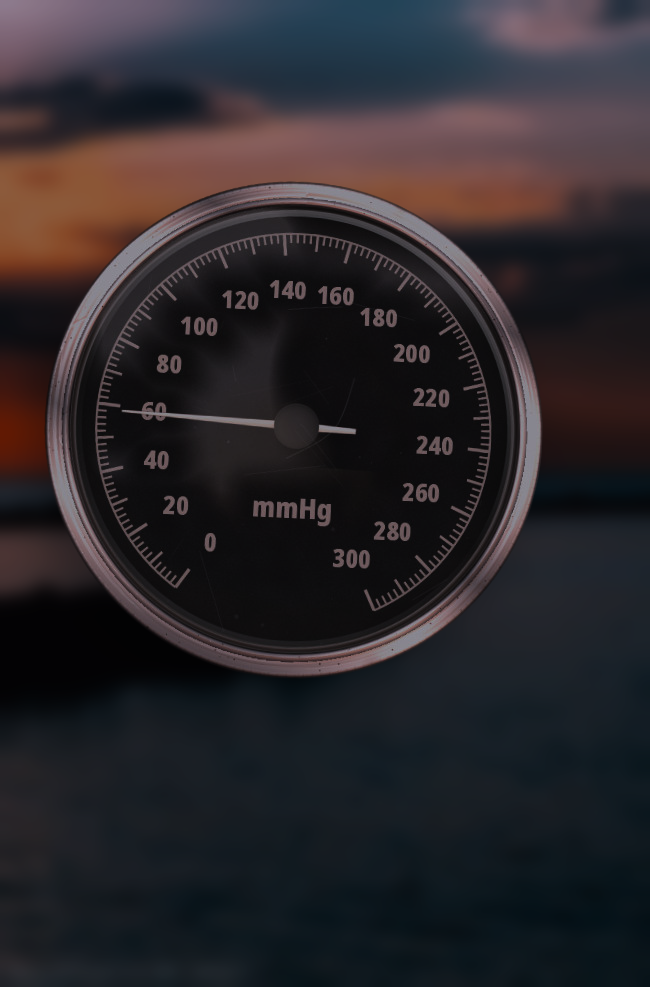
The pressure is 58 mmHg
